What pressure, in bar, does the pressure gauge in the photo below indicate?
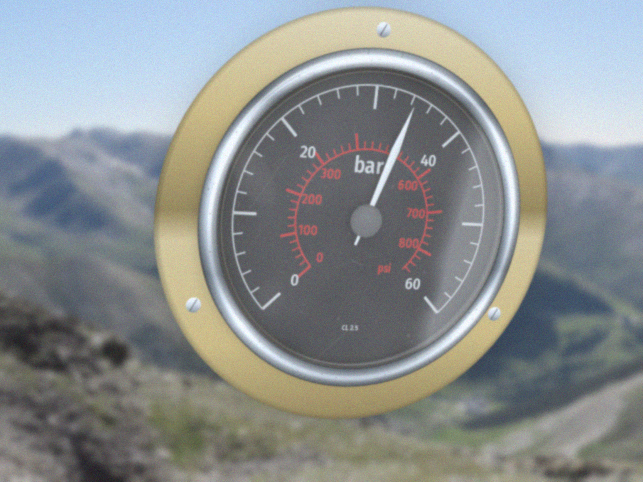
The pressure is 34 bar
